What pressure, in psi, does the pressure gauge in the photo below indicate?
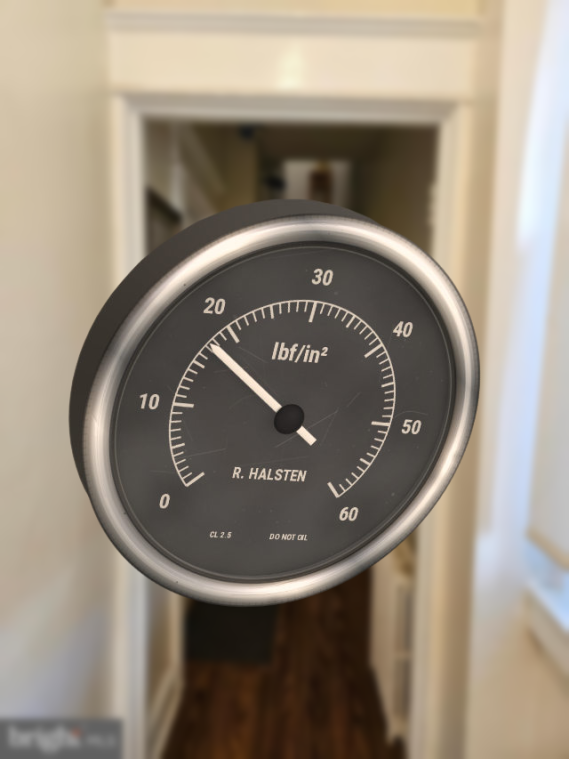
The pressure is 17.5 psi
